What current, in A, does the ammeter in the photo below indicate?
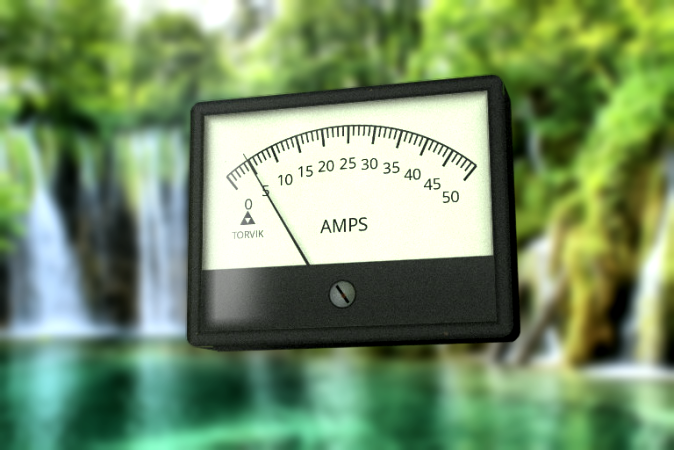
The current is 5 A
